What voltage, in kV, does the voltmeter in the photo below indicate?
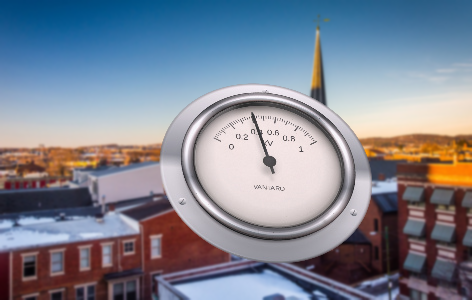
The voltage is 0.4 kV
